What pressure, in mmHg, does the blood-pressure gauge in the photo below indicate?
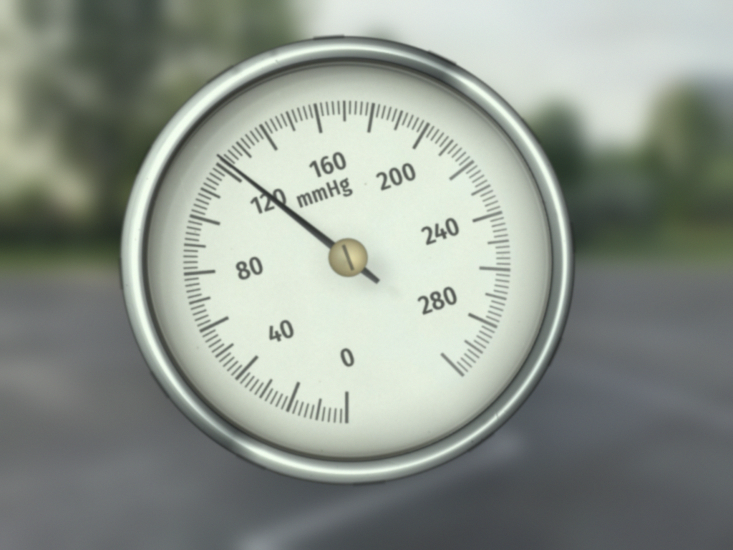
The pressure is 122 mmHg
